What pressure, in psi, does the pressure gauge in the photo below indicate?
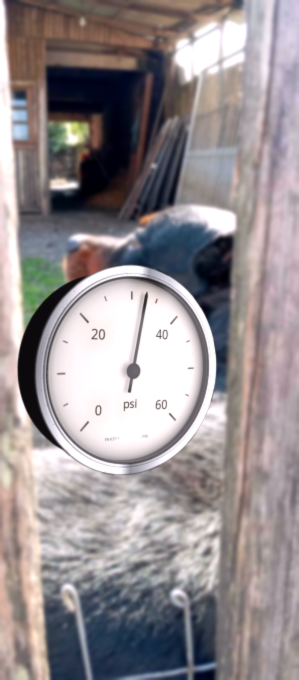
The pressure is 32.5 psi
